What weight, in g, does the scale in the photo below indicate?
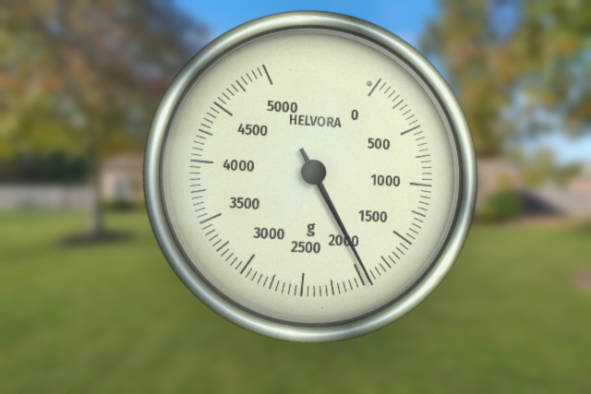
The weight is 1950 g
